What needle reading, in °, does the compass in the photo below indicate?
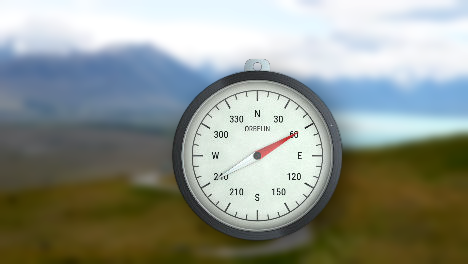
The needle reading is 60 °
